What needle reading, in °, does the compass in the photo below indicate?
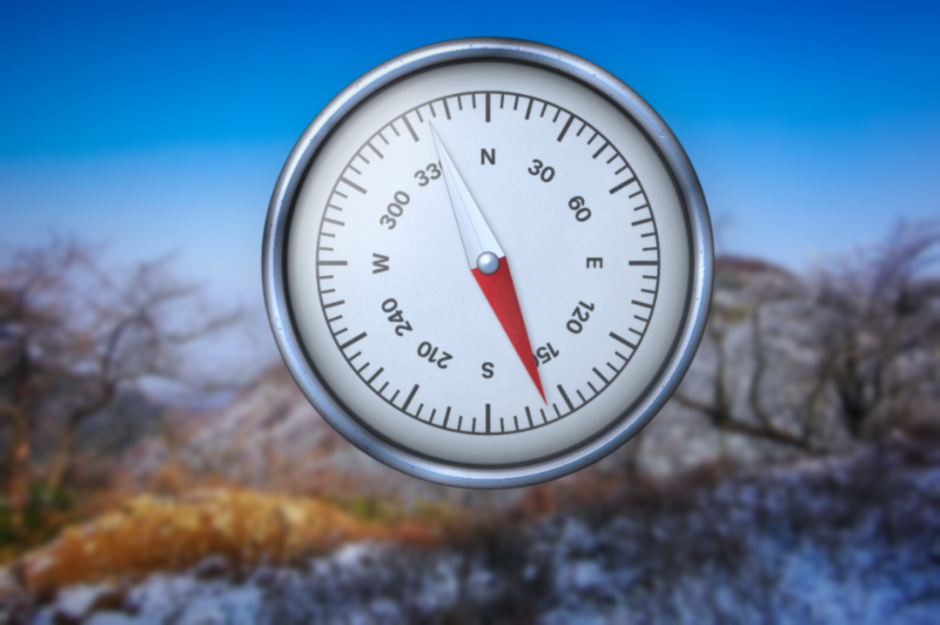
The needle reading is 157.5 °
